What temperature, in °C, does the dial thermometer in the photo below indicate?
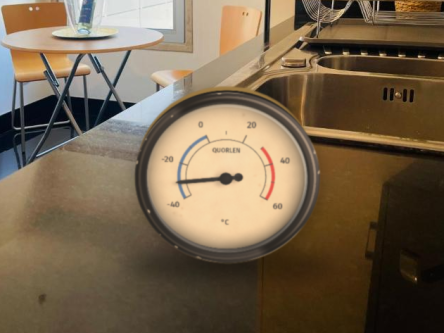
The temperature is -30 °C
